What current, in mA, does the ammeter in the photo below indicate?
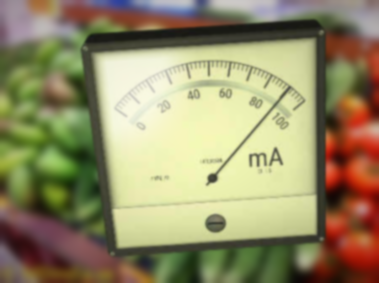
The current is 90 mA
